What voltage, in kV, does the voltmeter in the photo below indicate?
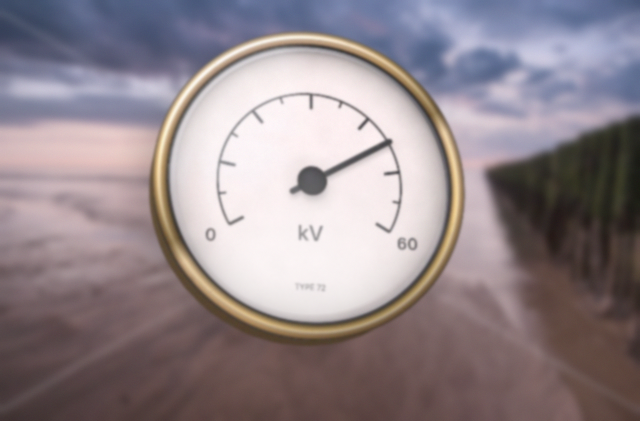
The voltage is 45 kV
